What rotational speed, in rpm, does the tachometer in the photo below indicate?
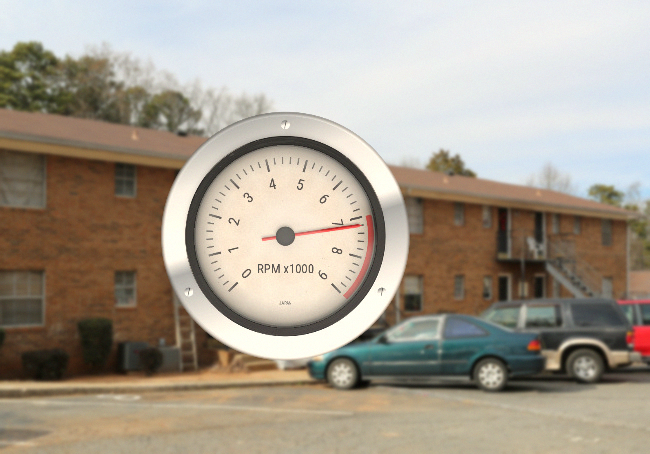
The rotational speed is 7200 rpm
